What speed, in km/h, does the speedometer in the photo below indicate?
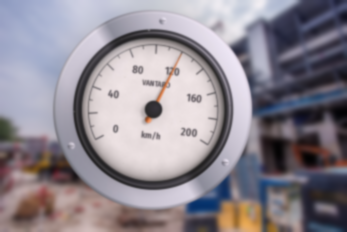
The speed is 120 km/h
